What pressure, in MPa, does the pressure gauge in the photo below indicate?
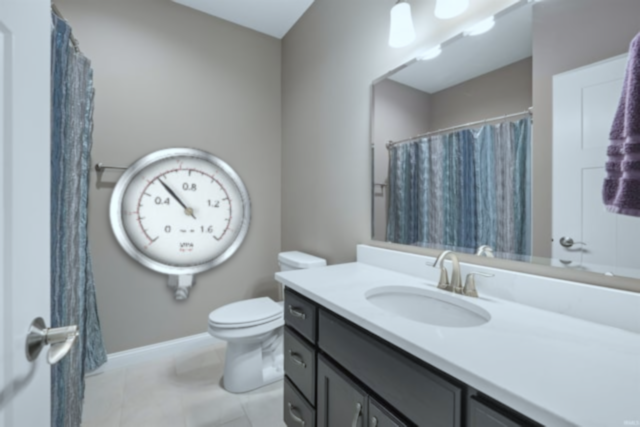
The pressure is 0.55 MPa
